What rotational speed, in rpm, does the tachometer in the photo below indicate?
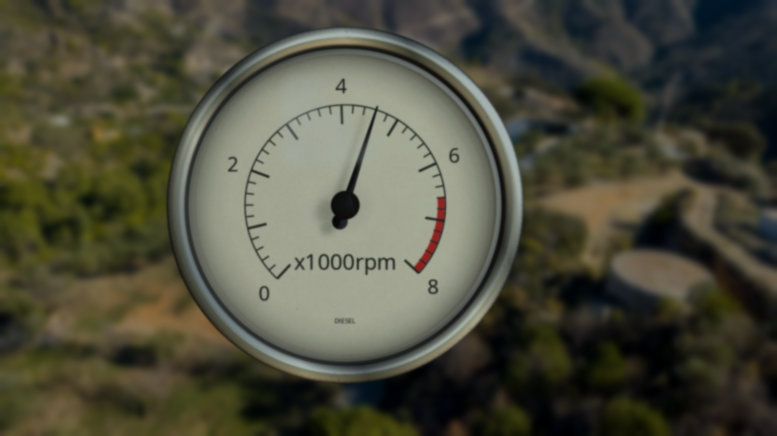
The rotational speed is 4600 rpm
